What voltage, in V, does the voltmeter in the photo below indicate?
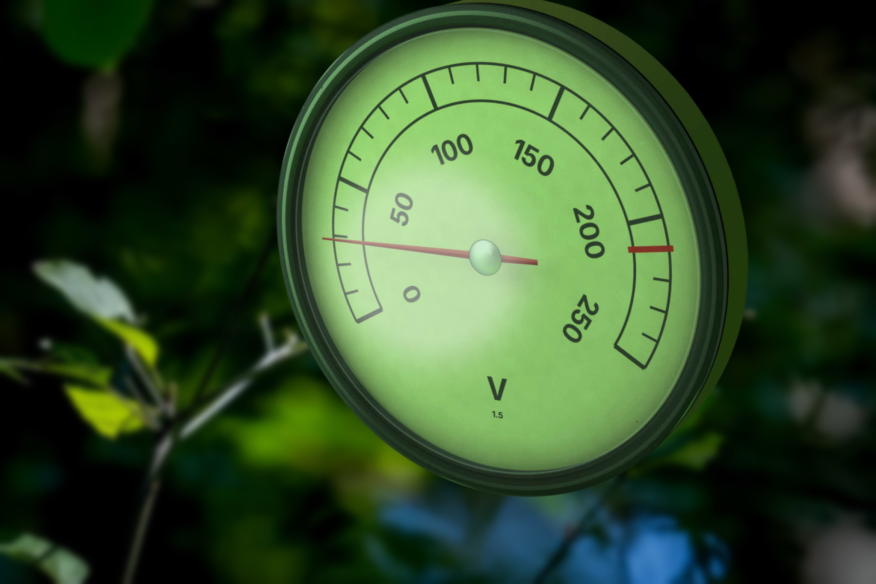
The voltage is 30 V
